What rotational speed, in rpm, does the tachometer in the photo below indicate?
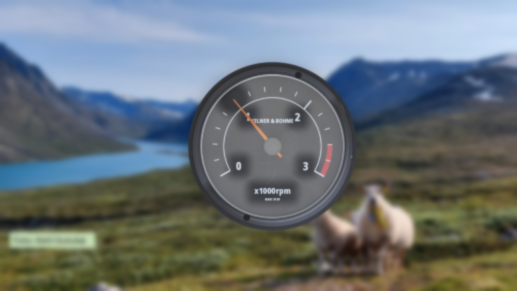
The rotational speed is 1000 rpm
